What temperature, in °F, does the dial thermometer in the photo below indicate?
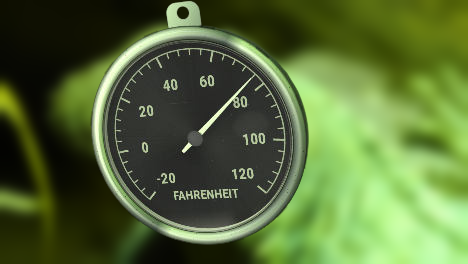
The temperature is 76 °F
